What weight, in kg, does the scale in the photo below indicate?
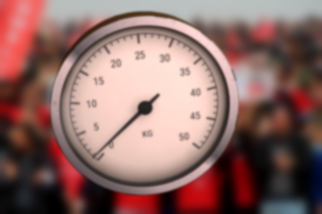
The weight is 1 kg
